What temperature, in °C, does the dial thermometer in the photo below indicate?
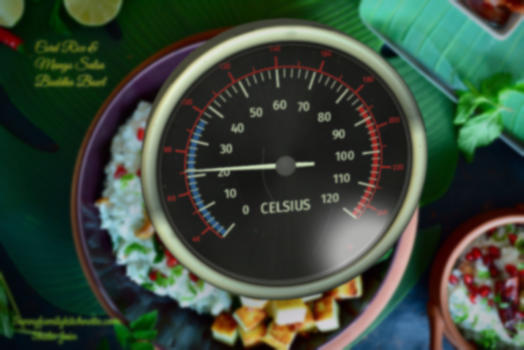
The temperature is 22 °C
